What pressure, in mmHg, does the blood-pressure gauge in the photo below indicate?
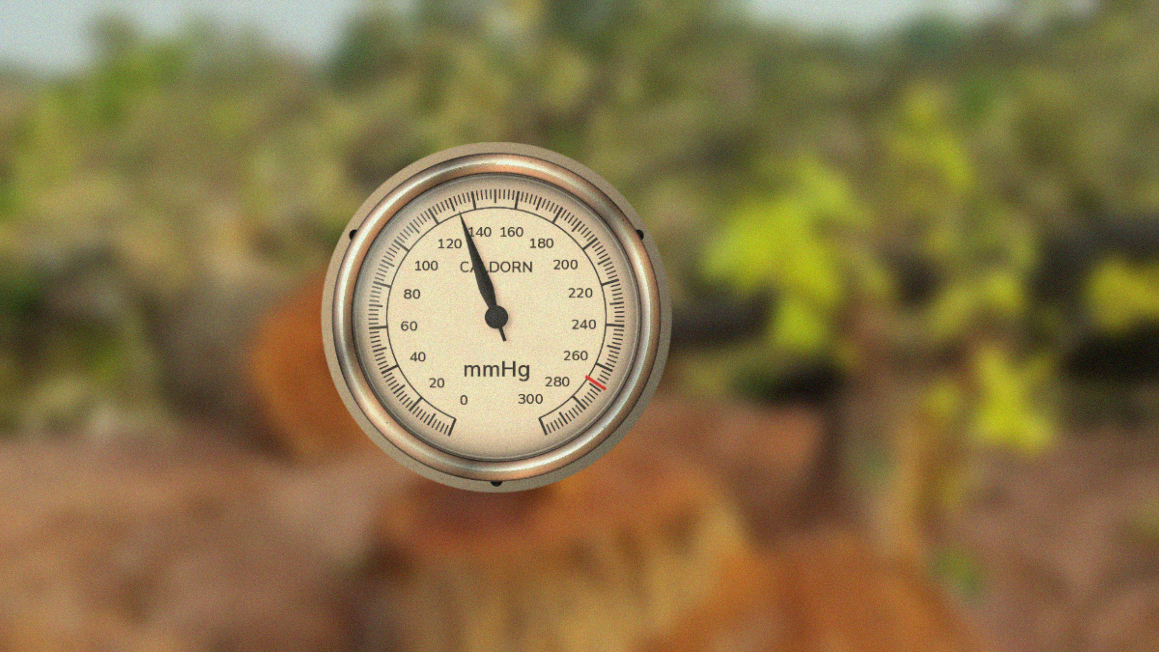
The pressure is 132 mmHg
